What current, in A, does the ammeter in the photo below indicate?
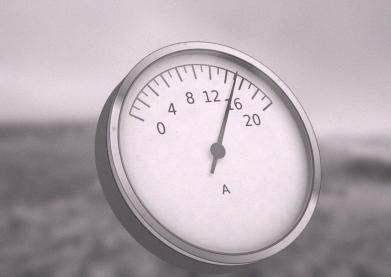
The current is 15 A
